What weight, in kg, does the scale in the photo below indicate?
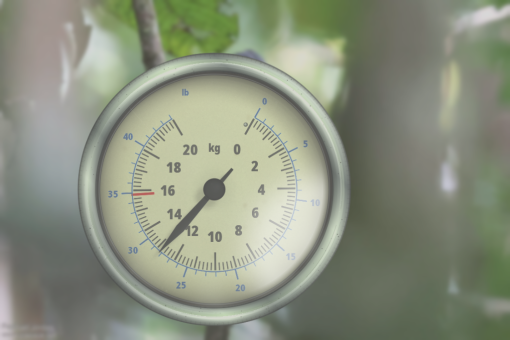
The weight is 12.8 kg
